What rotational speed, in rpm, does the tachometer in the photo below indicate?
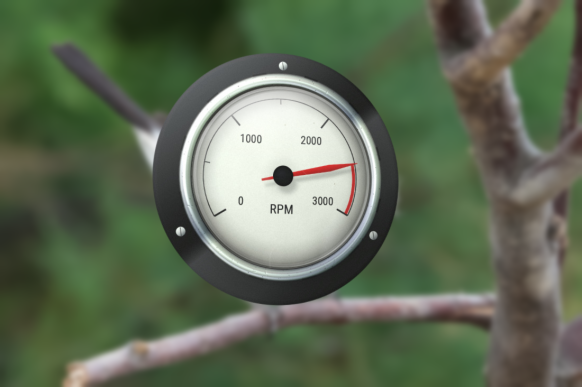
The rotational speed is 2500 rpm
